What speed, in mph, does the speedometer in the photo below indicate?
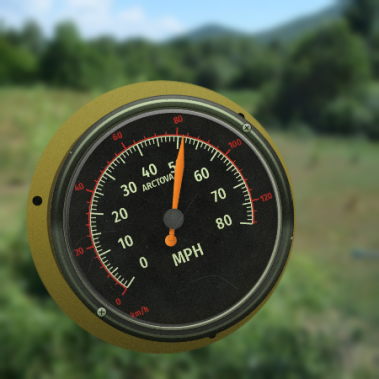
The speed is 51 mph
